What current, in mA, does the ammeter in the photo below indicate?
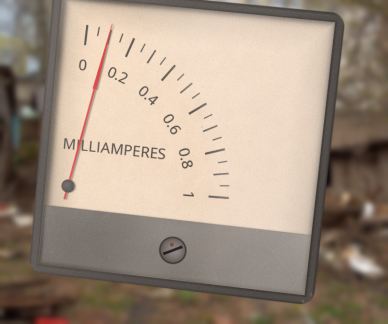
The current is 0.1 mA
